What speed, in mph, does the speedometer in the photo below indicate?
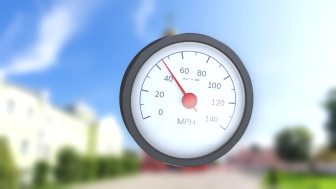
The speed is 45 mph
